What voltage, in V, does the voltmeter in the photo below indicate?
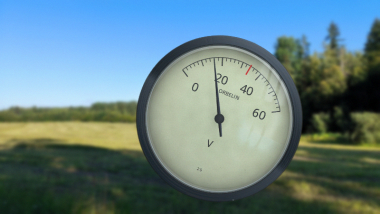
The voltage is 16 V
